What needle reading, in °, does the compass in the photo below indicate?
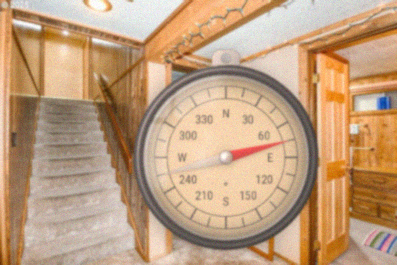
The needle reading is 75 °
